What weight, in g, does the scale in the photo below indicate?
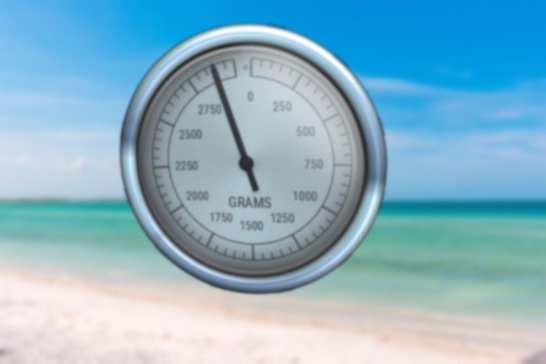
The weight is 2900 g
